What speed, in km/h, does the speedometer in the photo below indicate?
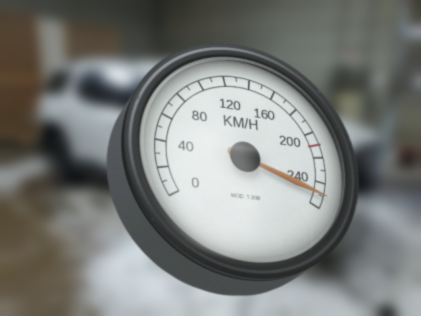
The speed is 250 km/h
